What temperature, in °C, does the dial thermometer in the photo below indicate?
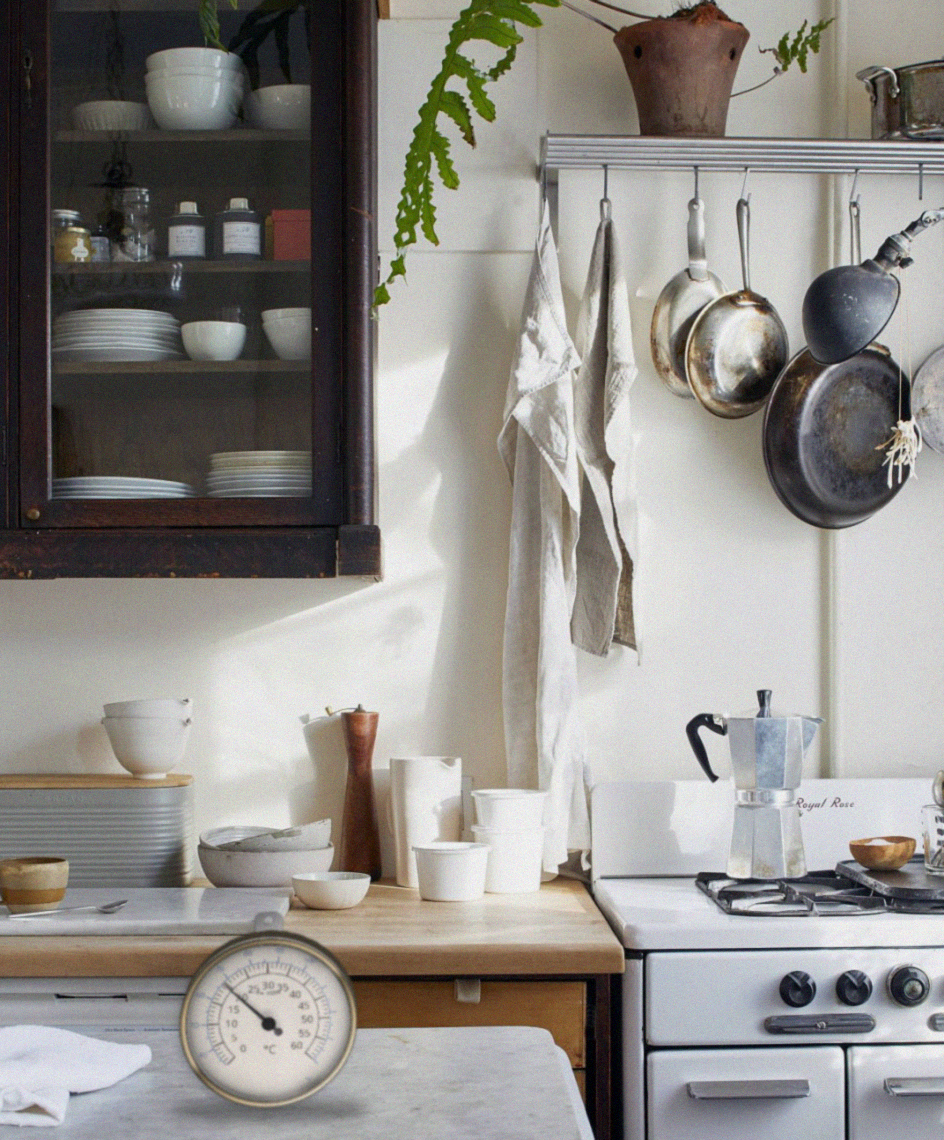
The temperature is 20 °C
